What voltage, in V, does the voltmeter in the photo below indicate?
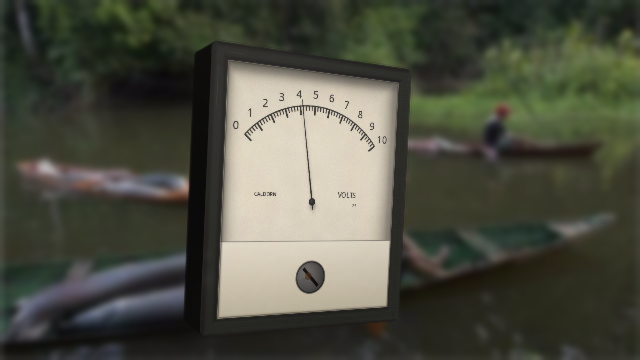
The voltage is 4 V
